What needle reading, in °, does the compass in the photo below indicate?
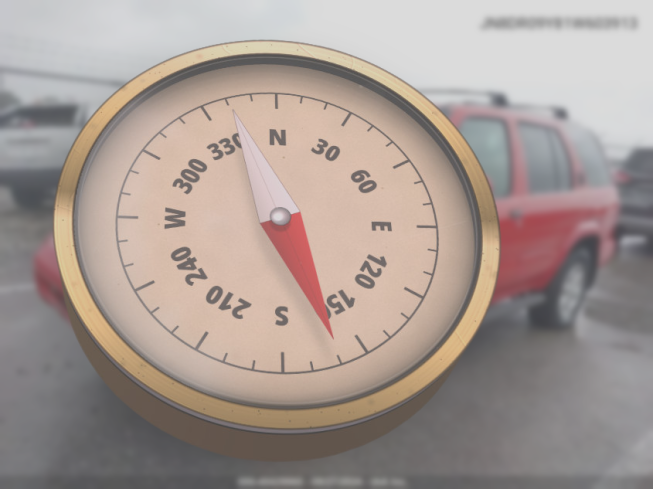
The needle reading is 160 °
